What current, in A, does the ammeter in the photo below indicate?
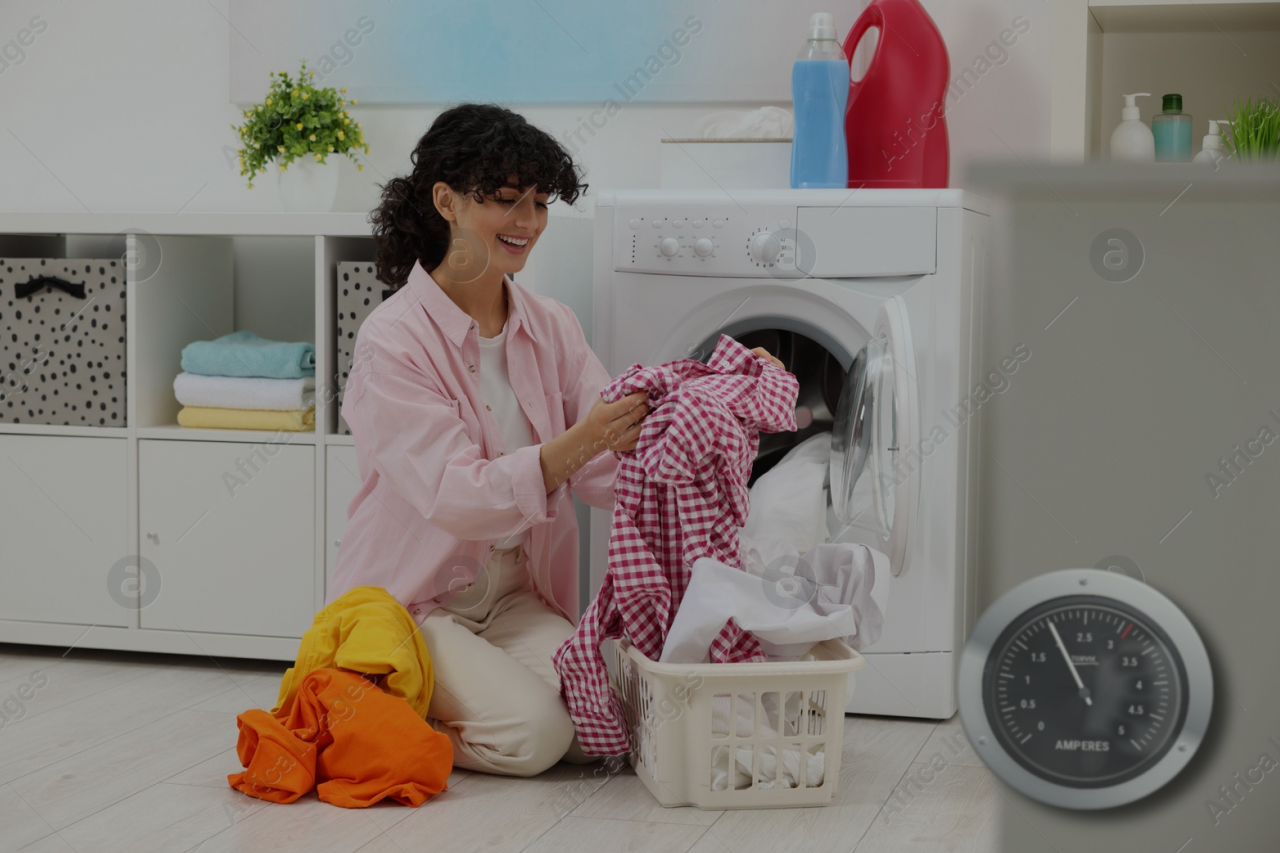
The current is 2 A
